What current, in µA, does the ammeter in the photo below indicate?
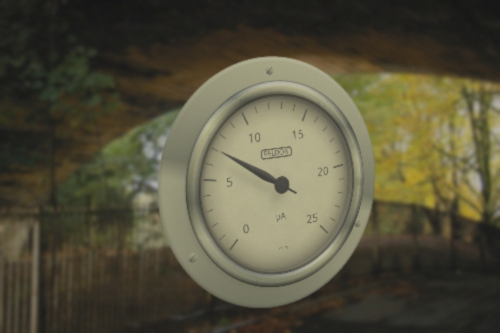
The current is 7 µA
